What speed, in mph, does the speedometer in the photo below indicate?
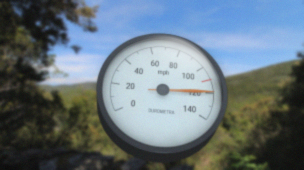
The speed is 120 mph
